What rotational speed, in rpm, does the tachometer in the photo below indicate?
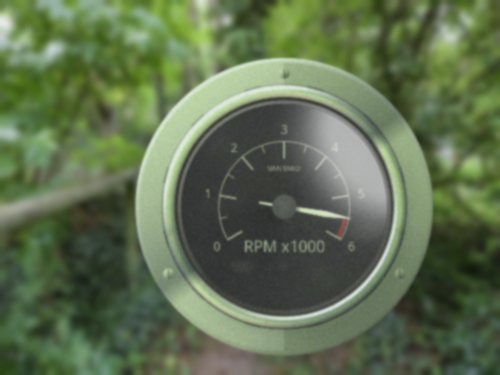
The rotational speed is 5500 rpm
